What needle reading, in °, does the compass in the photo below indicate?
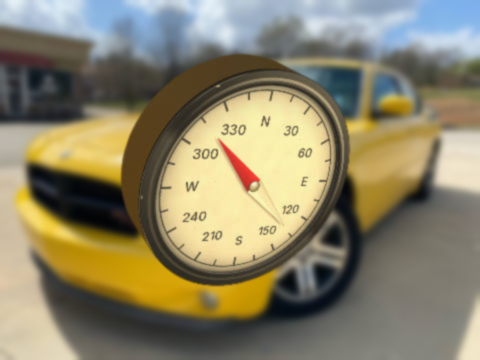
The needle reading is 315 °
